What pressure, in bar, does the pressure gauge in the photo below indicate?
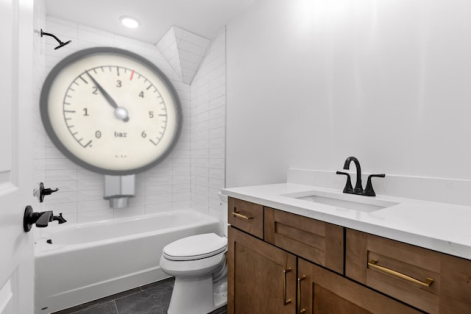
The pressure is 2.2 bar
